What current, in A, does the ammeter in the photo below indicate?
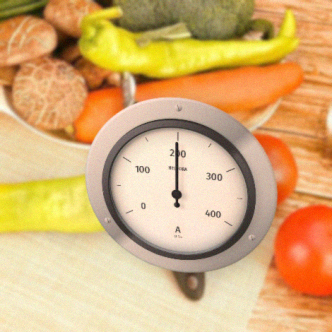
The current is 200 A
